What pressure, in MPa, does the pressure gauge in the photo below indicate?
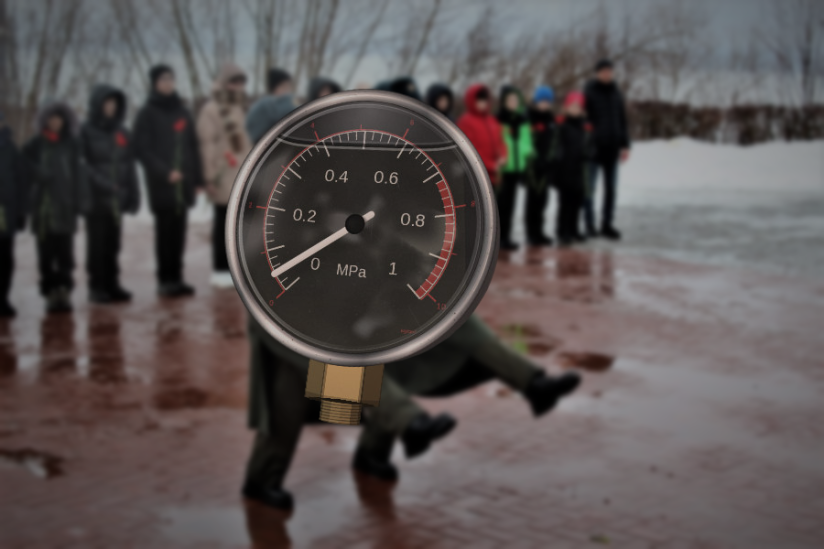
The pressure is 0.04 MPa
